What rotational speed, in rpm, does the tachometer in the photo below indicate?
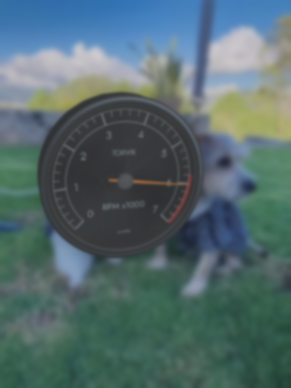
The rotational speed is 6000 rpm
